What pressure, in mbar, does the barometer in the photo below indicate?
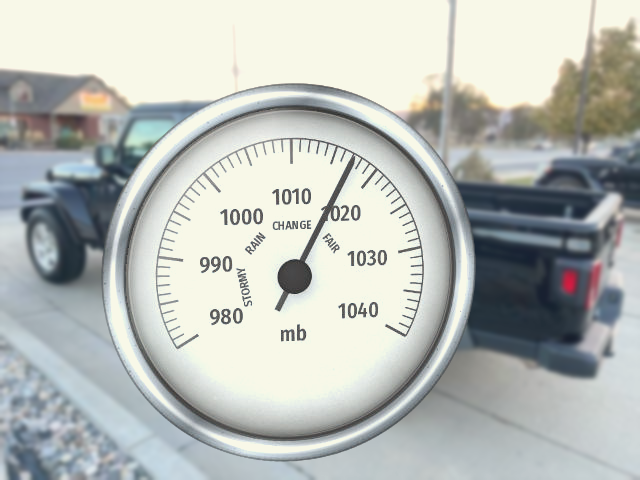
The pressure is 1017 mbar
